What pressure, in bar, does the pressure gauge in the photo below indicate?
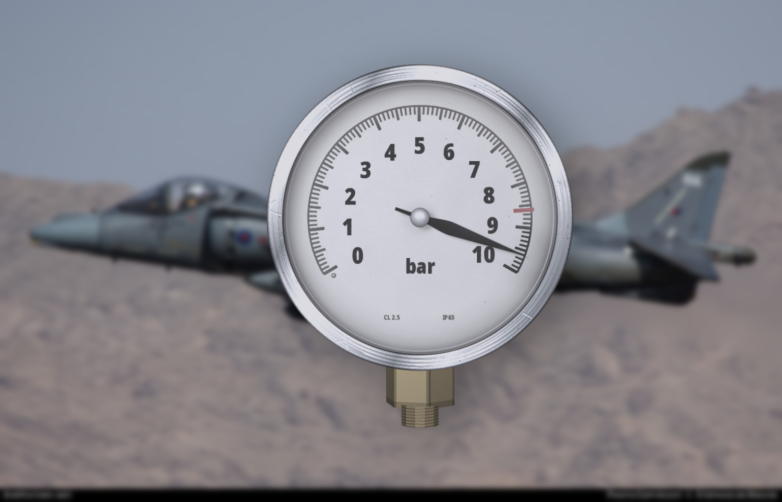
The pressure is 9.6 bar
